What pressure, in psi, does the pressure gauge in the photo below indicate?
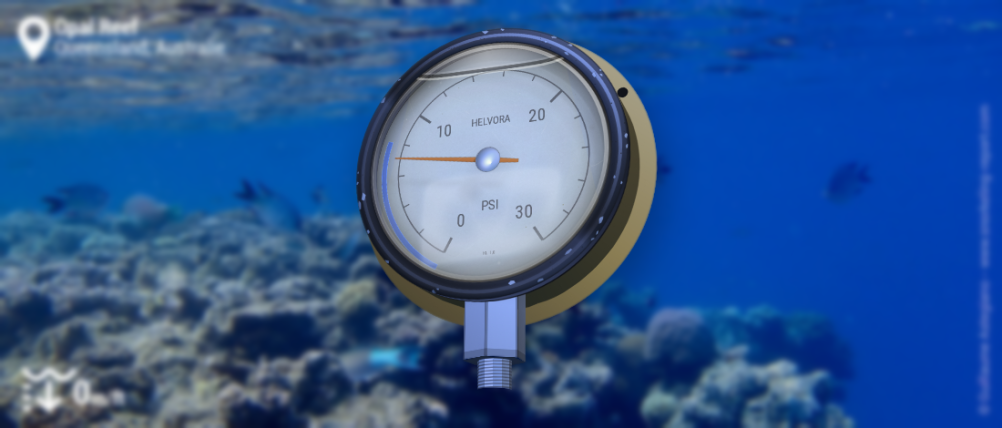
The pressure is 7 psi
